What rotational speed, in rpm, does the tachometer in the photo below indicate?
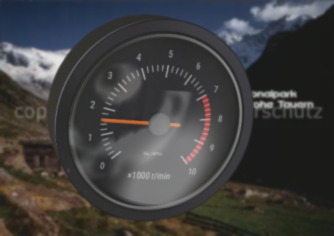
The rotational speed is 1600 rpm
